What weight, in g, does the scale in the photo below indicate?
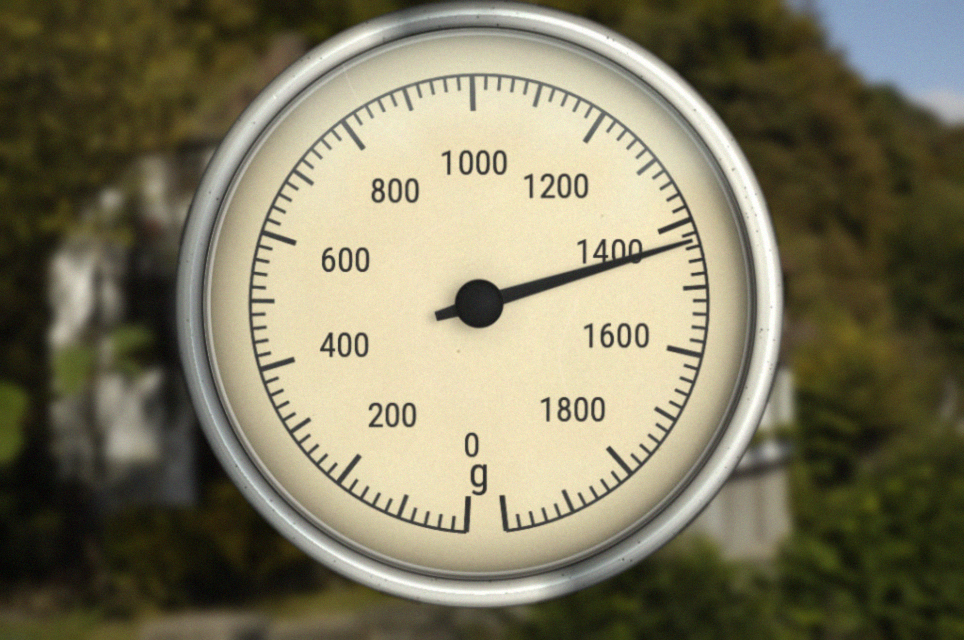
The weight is 1430 g
